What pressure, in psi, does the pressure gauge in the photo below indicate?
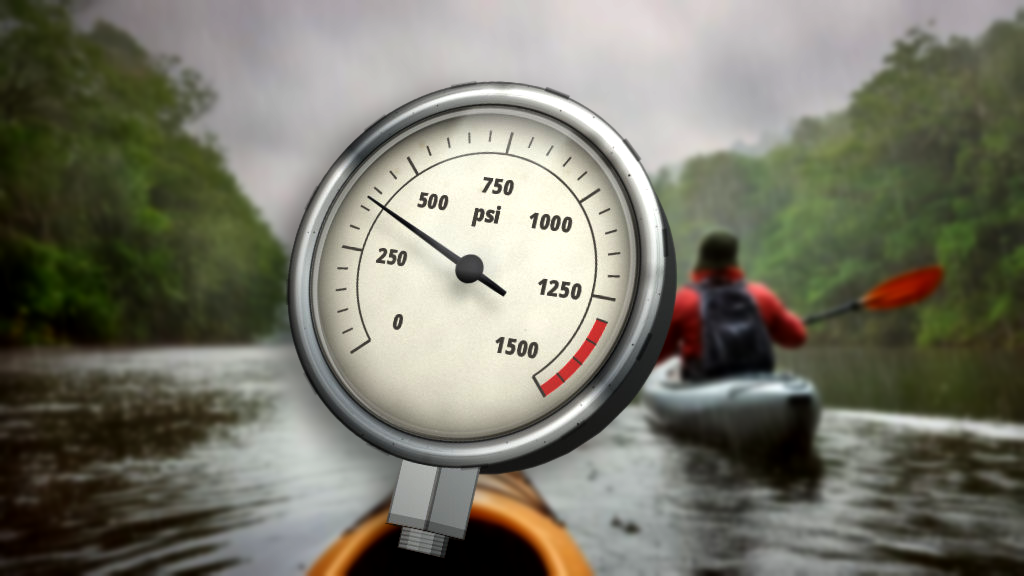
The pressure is 375 psi
